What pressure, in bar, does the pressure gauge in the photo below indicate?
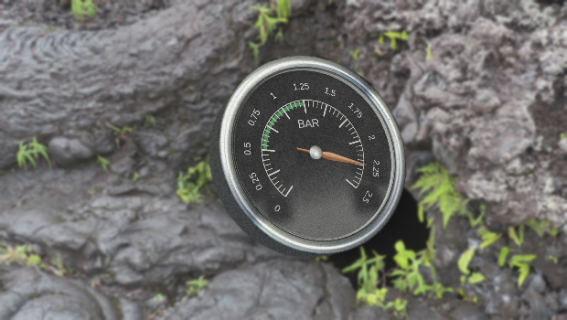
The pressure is 2.25 bar
